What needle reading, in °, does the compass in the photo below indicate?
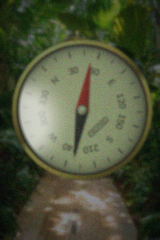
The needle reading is 52.5 °
